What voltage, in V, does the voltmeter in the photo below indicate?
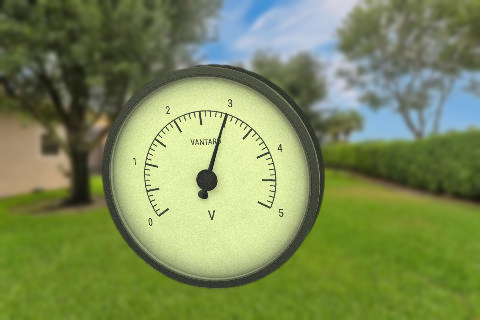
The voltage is 3 V
